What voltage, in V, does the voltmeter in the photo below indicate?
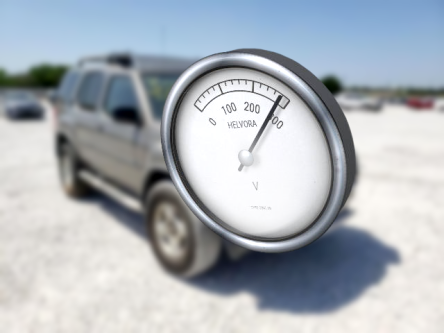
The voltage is 280 V
